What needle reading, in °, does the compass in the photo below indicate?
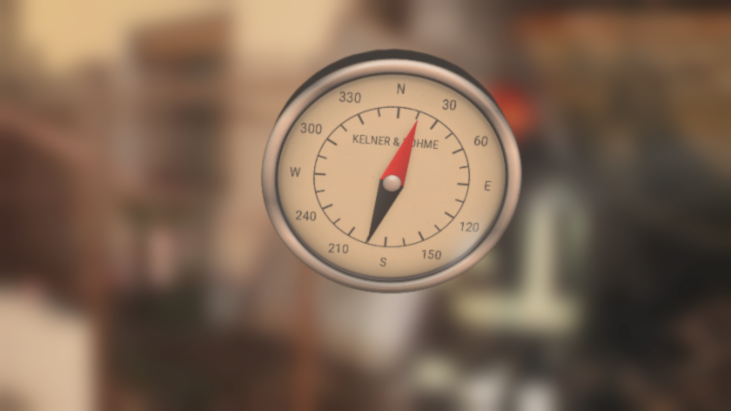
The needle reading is 15 °
